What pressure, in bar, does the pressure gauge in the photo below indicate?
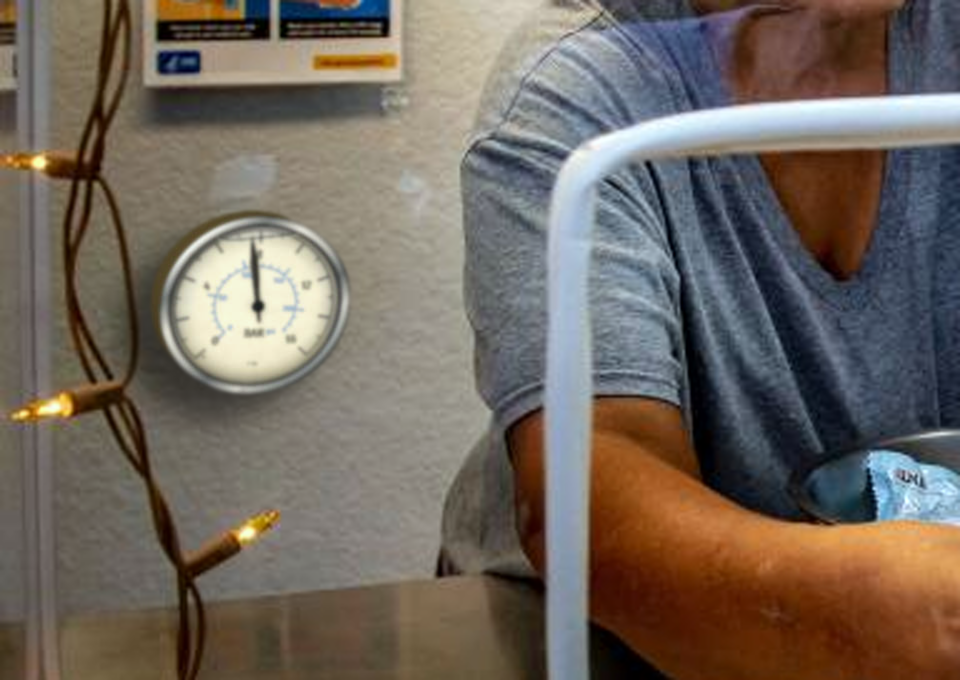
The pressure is 7.5 bar
